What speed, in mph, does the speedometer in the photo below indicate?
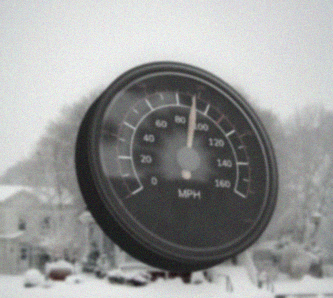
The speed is 90 mph
